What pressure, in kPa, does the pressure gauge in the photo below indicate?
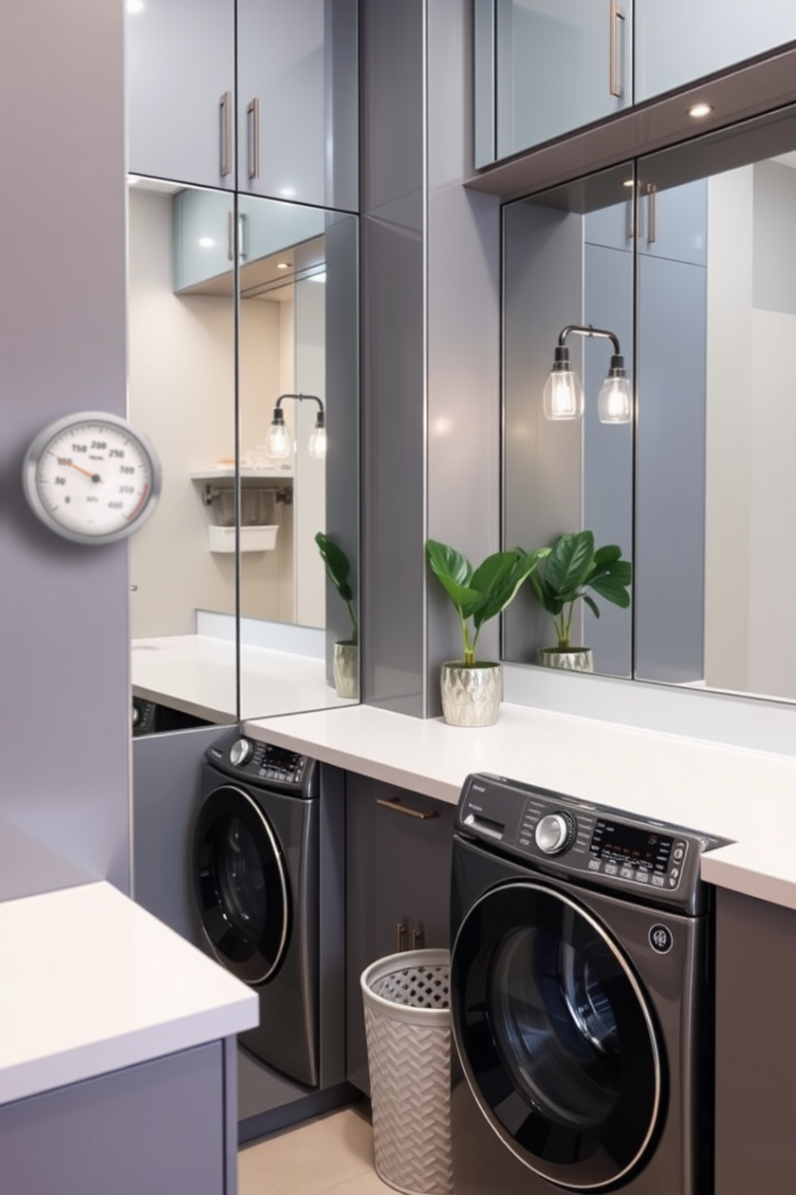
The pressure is 100 kPa
